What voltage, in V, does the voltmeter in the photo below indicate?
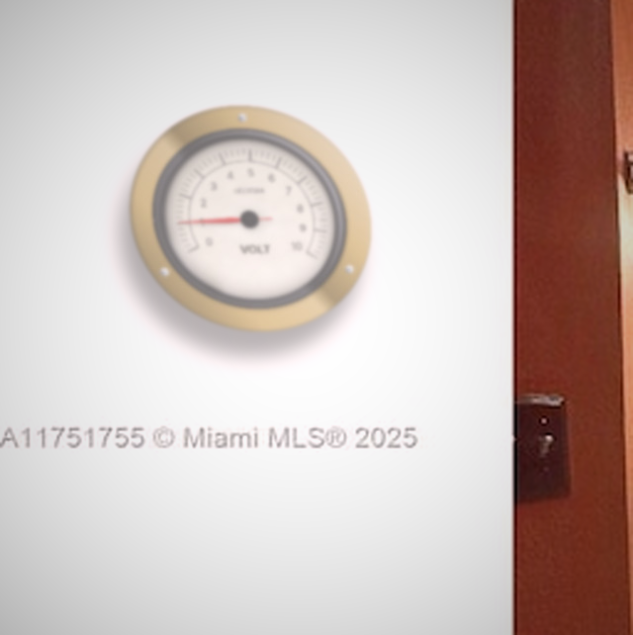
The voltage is 1 V
